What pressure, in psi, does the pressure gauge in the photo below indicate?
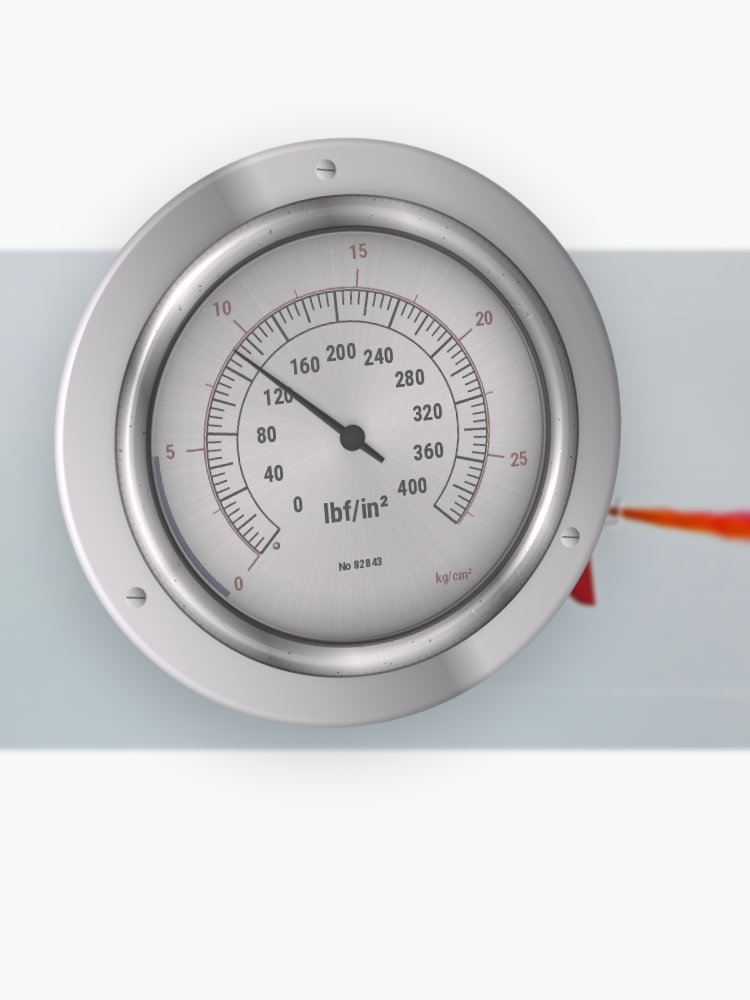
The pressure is 130 psi
